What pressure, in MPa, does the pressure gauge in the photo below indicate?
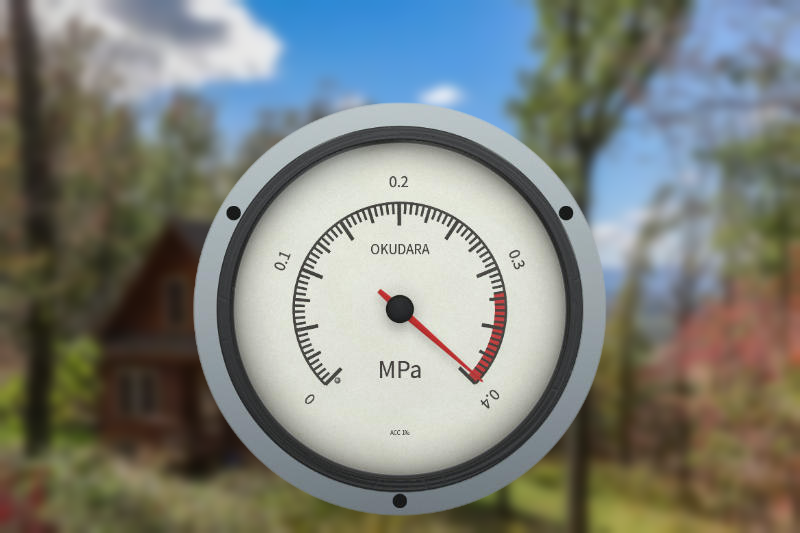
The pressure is 0.395 MPa
